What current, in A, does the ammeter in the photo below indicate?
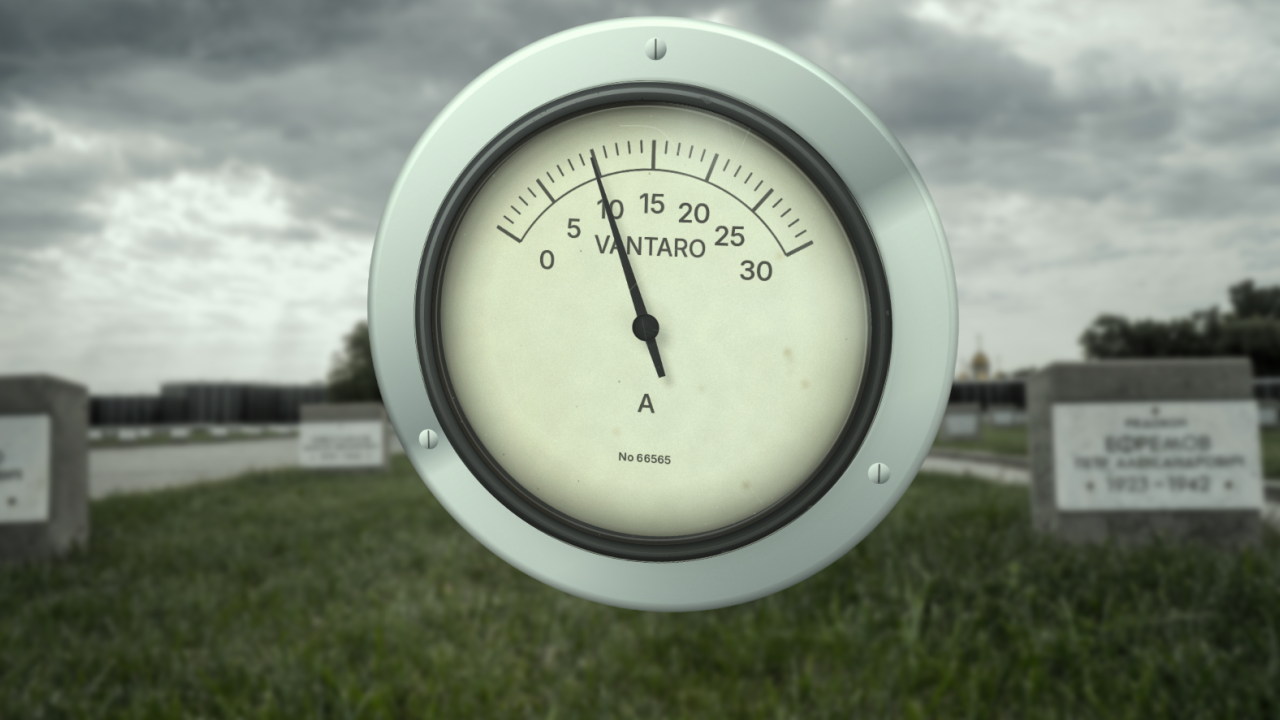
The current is 10 A
